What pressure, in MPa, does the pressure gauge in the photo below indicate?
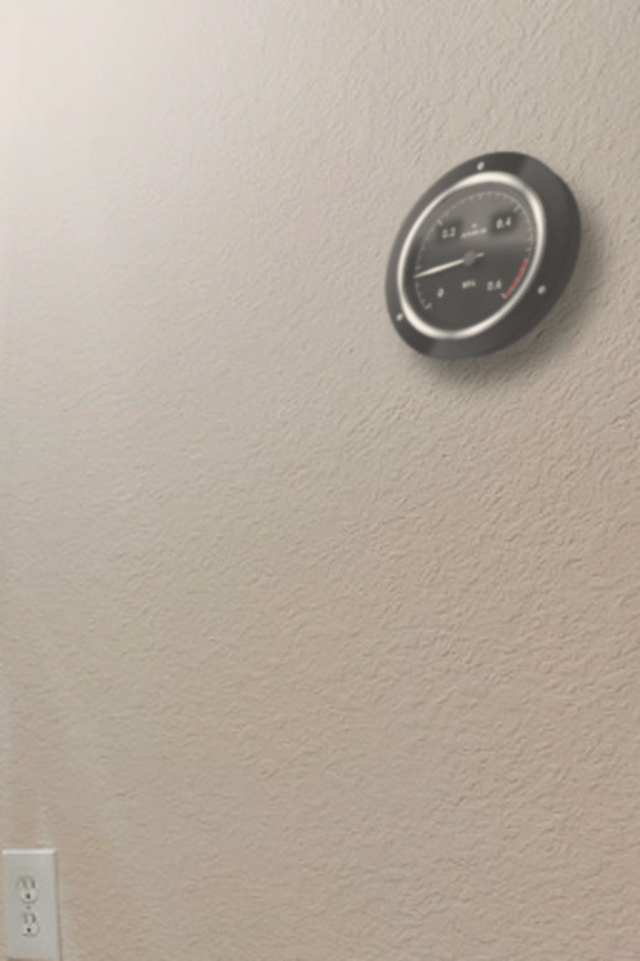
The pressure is 0.08 MPa
